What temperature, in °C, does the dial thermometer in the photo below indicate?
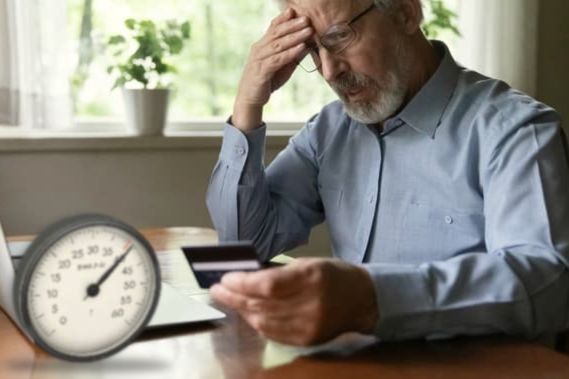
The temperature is 40 °C
